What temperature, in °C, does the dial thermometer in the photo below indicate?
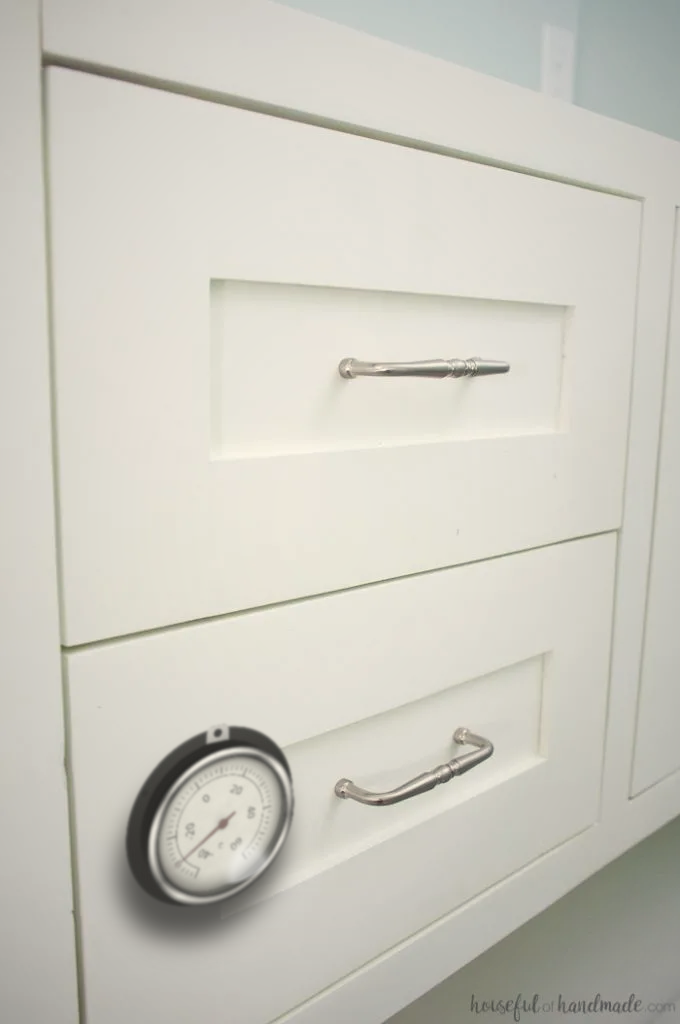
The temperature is -30 °C
